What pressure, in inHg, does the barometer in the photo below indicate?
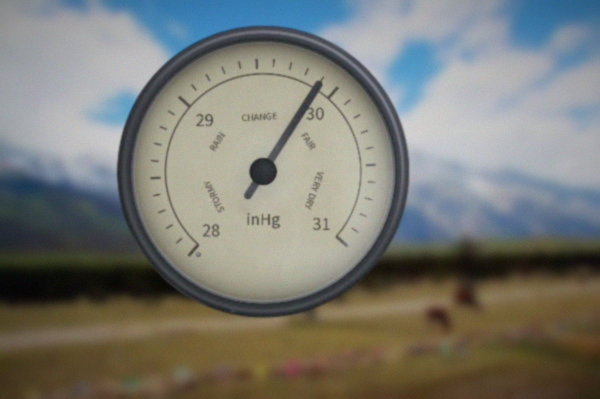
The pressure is 29.9 inHg
